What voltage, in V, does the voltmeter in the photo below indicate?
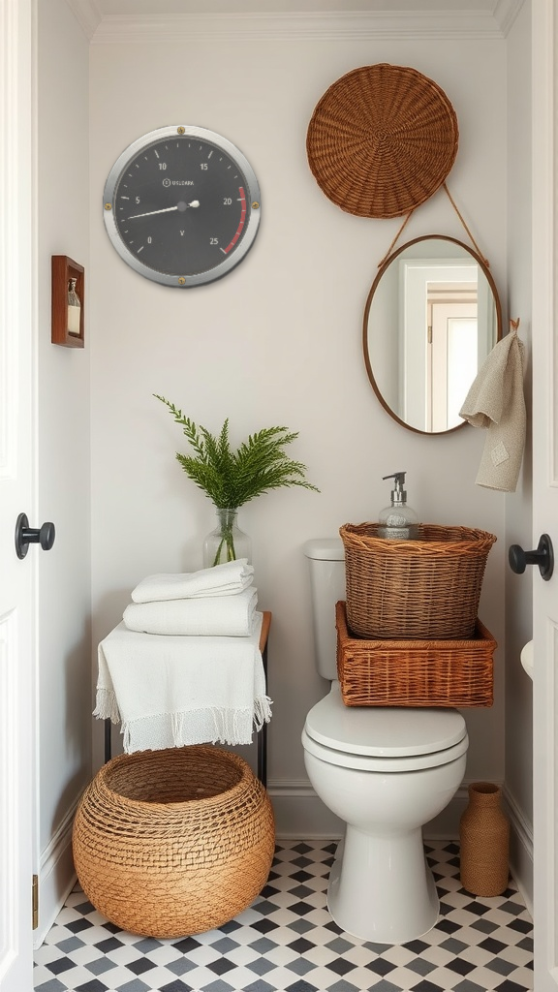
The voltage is 3 V
